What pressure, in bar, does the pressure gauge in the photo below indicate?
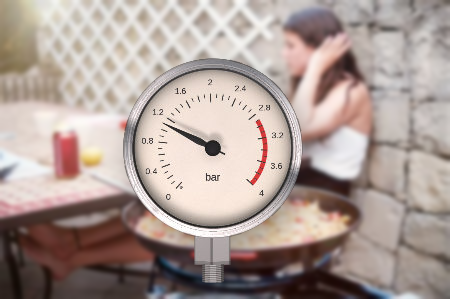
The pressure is 1.1 bar
